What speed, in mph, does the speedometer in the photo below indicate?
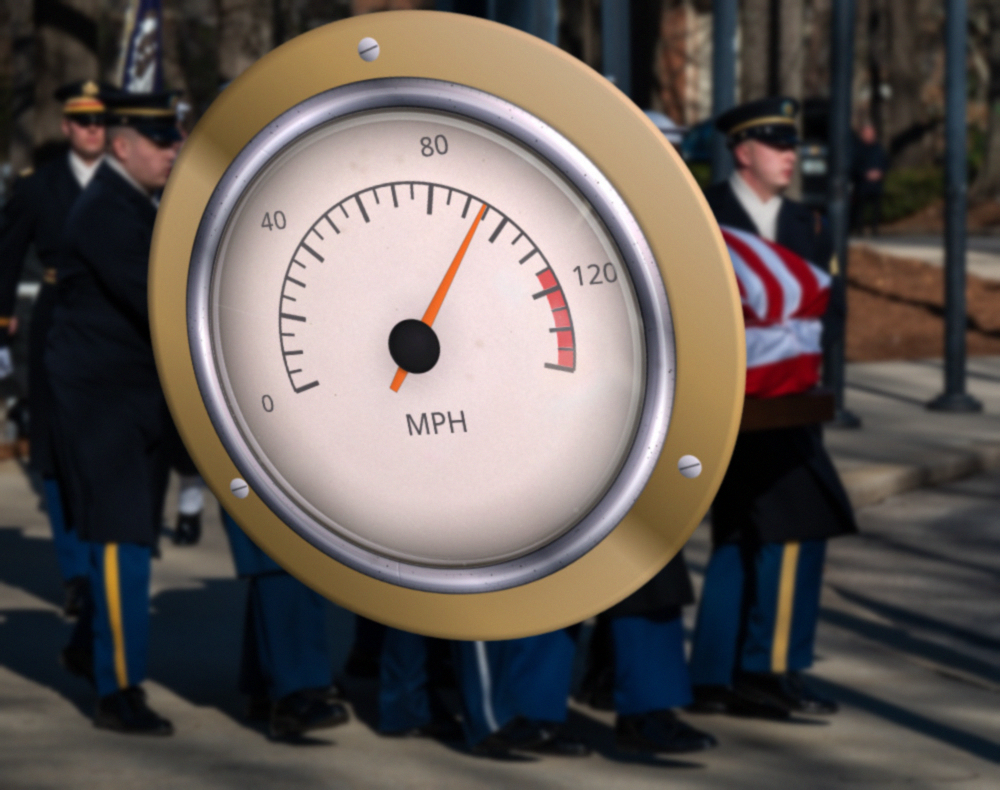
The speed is 95 mph
